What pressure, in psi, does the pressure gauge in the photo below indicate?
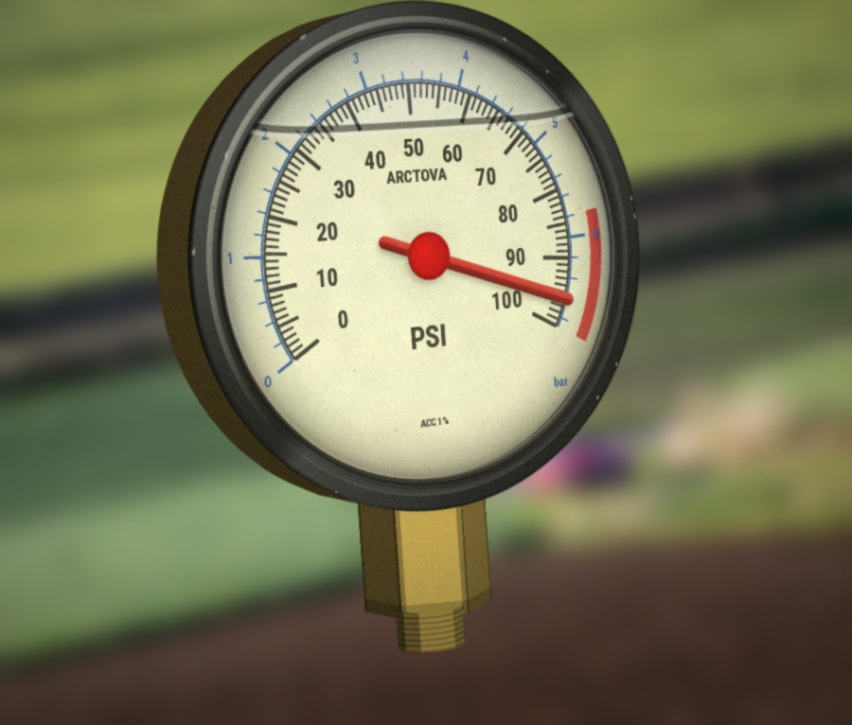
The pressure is 96 psi
